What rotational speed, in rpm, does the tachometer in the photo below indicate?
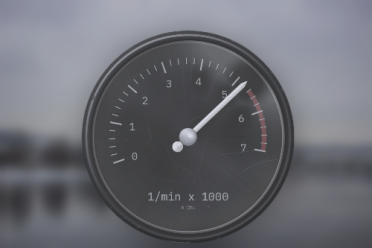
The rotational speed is 5200 rpm
